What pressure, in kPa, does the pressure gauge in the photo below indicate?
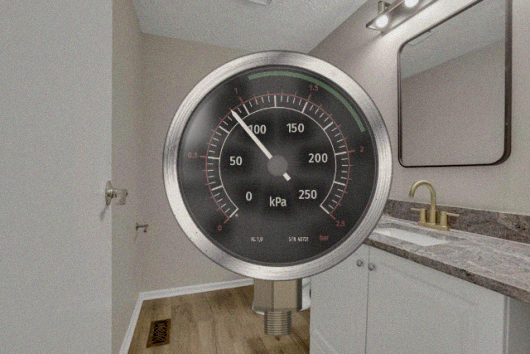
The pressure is 90 kPa
